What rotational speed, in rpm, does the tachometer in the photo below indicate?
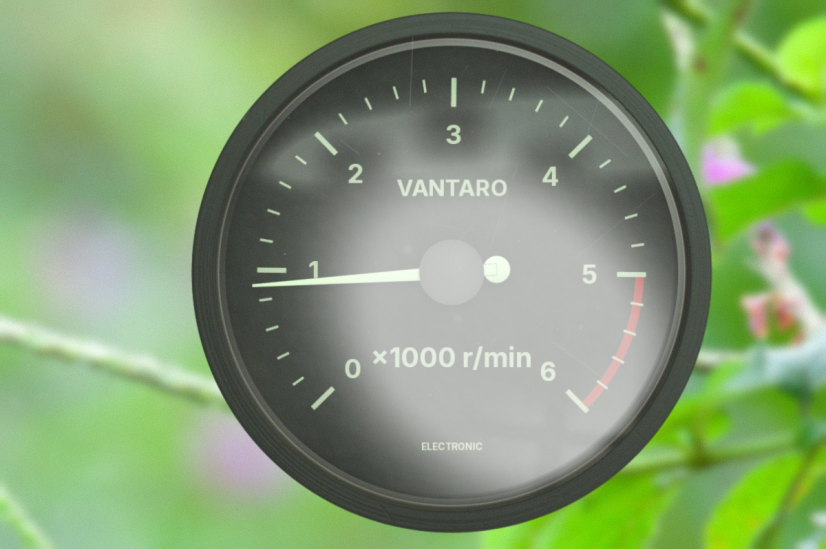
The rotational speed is 900 rpm
